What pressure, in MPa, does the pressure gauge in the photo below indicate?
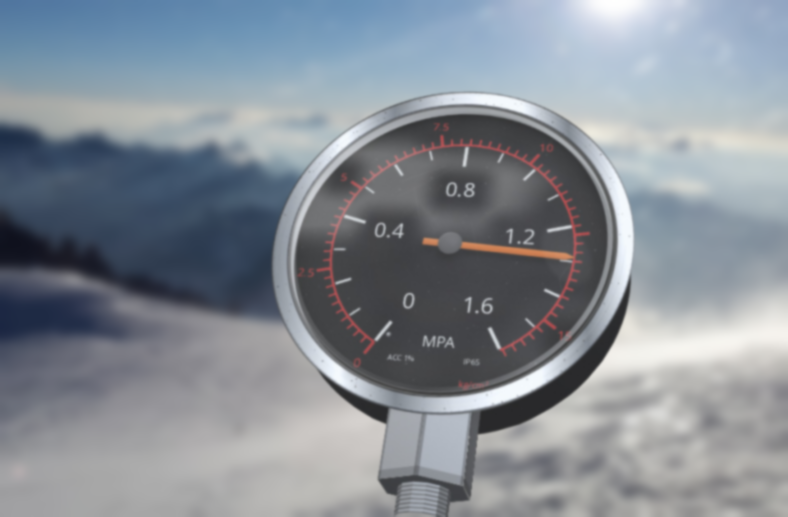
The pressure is 1.3 MPa
